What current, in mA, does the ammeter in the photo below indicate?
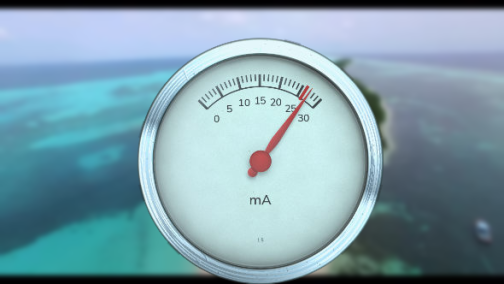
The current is 27 mA
